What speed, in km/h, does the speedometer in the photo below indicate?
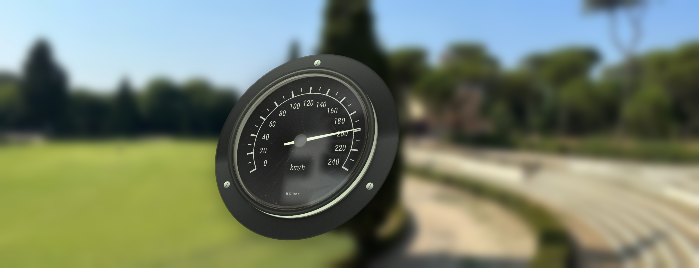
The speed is 200 km/h
